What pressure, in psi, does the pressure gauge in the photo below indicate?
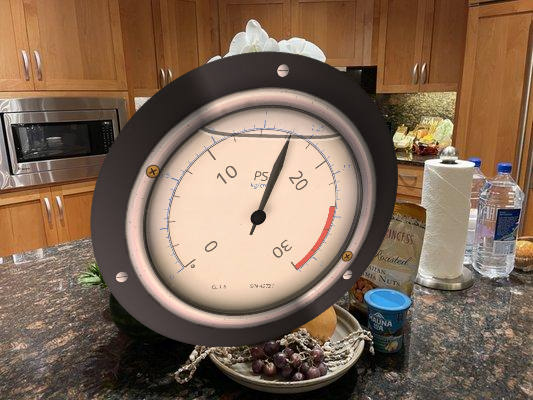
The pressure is 16 psi
